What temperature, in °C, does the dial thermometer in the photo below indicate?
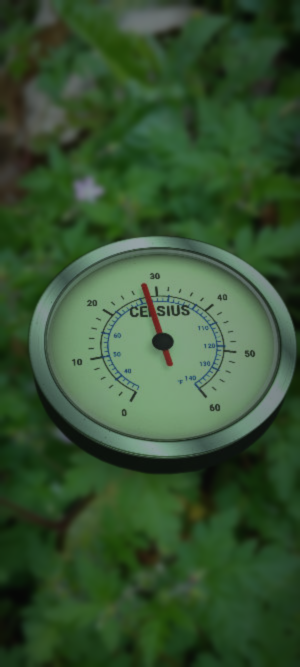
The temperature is 28 °C
